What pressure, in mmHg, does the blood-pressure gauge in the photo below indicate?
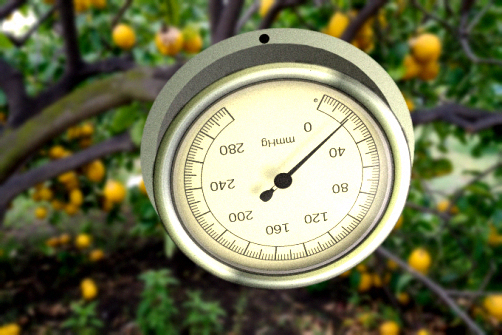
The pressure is 20 mmHg
